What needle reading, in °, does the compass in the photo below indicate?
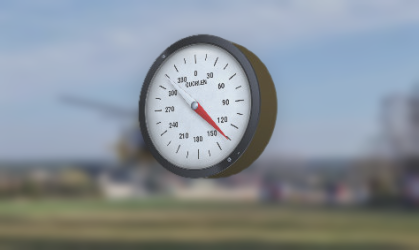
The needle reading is 135 °
